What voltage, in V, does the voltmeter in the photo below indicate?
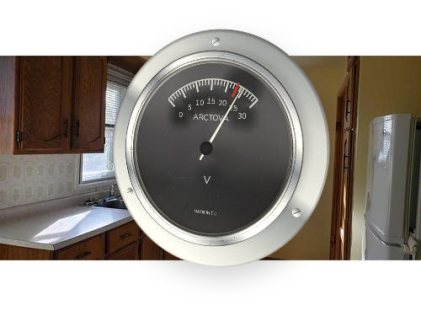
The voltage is 25 V
